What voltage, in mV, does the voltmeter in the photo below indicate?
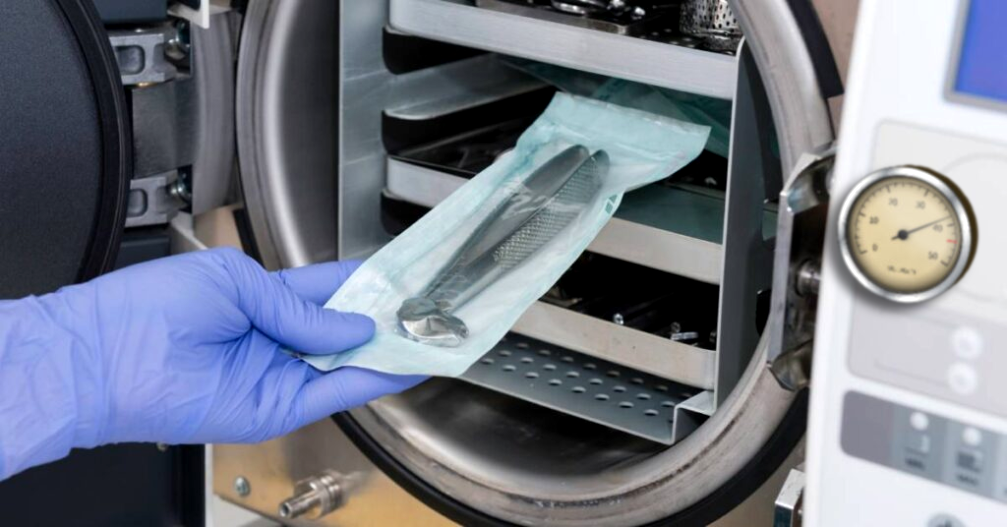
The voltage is 38 mV
